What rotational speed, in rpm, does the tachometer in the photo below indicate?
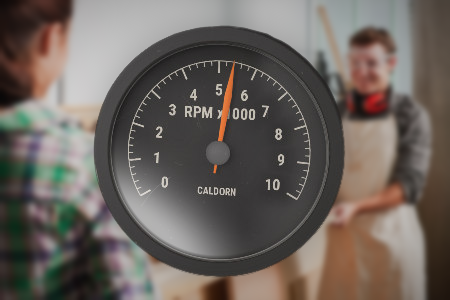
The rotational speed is 5400 rpm
